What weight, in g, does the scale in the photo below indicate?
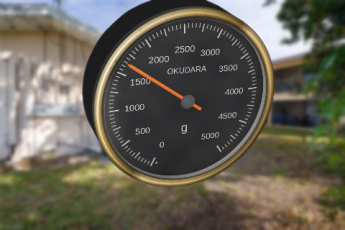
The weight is 1650 g
